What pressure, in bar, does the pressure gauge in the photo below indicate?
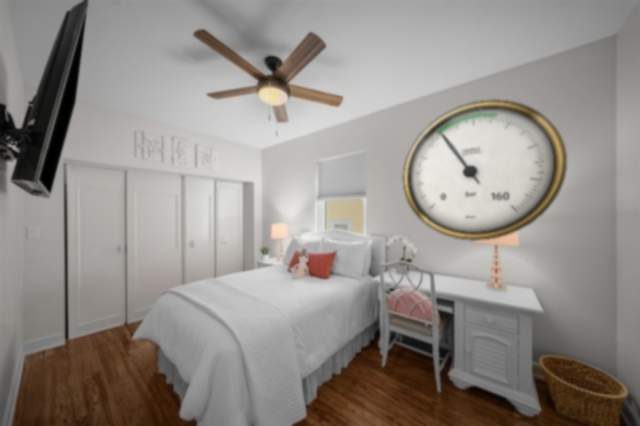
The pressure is 60 bar
